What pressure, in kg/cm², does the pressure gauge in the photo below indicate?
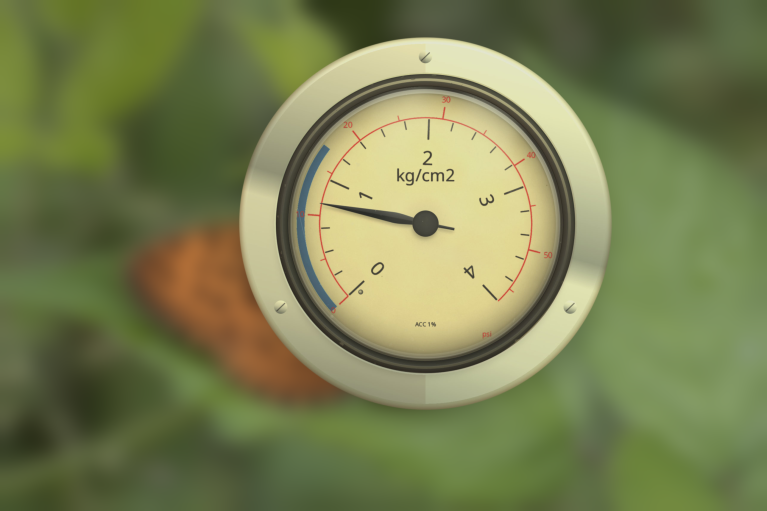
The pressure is 0.8 kg/cm²
